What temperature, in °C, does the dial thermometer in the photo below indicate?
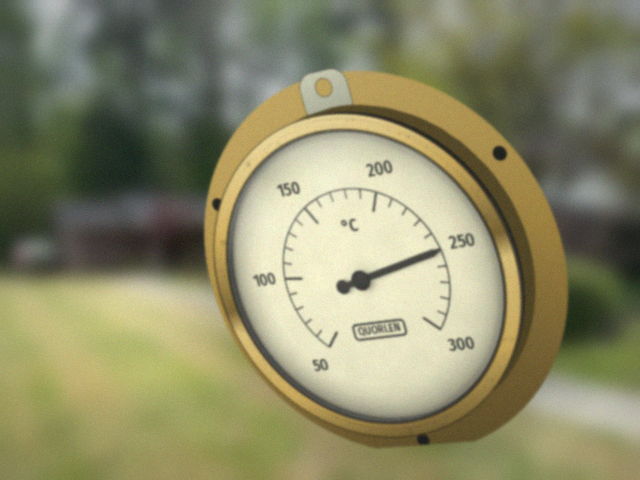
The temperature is 250 °C
